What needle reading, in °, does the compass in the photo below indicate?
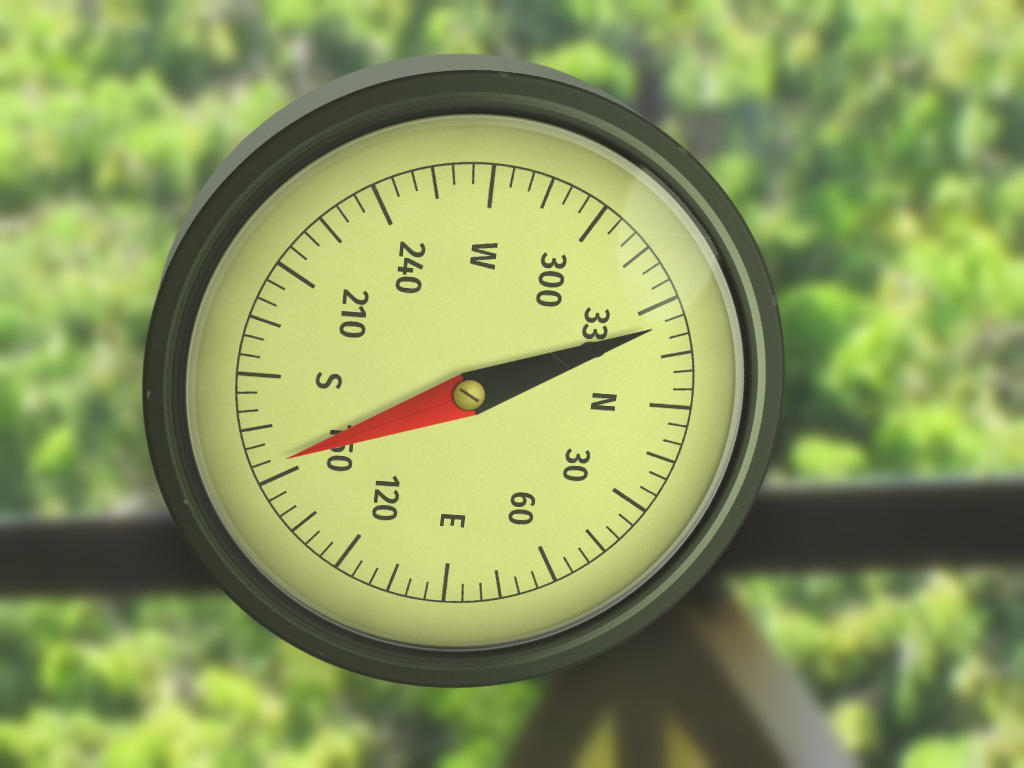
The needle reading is 155 °
